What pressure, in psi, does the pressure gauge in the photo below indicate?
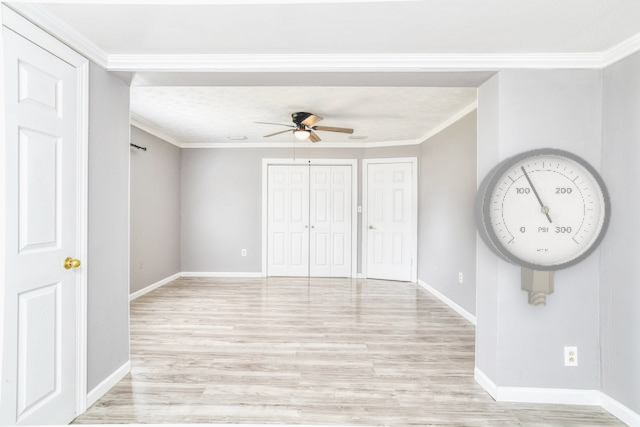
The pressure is 120 psi
